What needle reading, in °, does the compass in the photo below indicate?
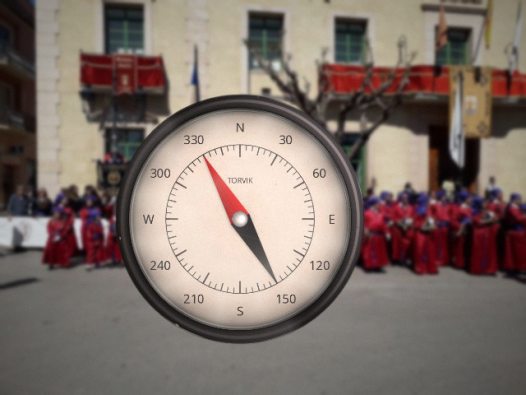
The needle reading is 330 °
